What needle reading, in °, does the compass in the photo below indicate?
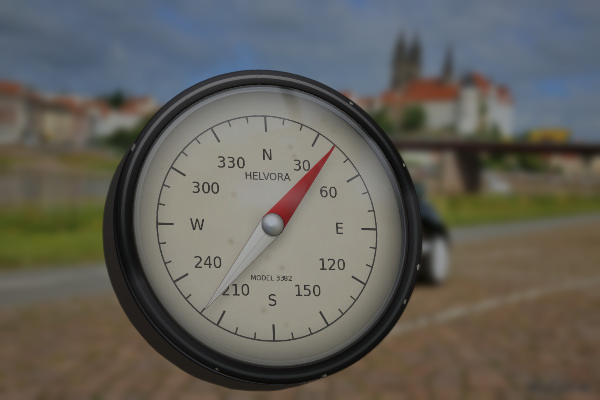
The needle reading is 40 °
